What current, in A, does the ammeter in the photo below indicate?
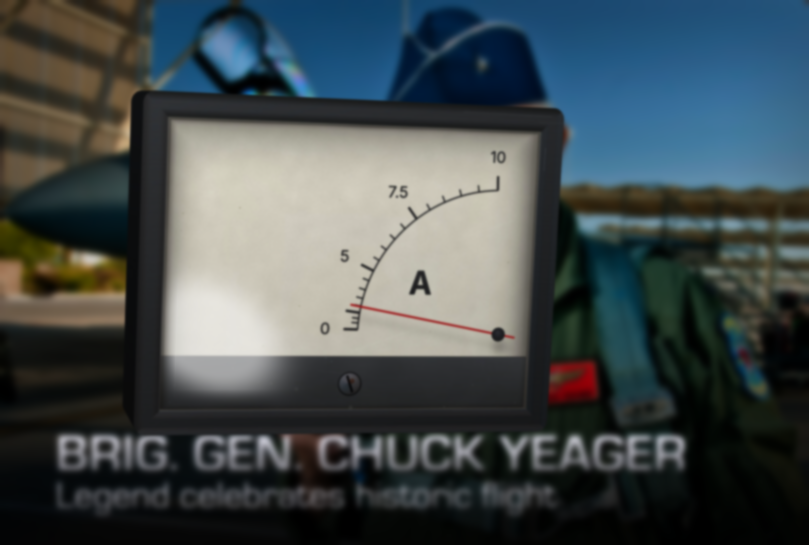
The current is 3 A
